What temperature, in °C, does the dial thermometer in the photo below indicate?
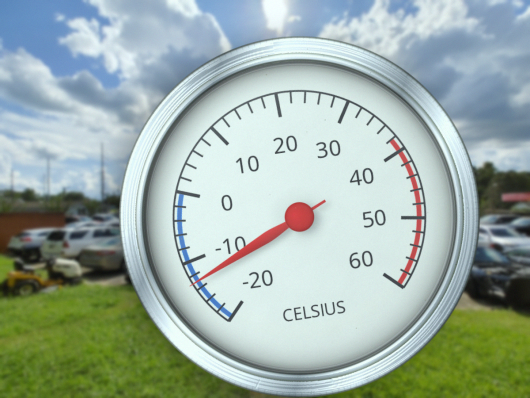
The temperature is -13 °C
